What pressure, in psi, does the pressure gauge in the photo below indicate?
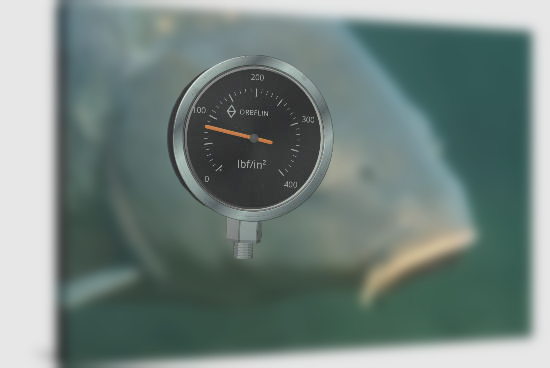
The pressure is 80 psi
